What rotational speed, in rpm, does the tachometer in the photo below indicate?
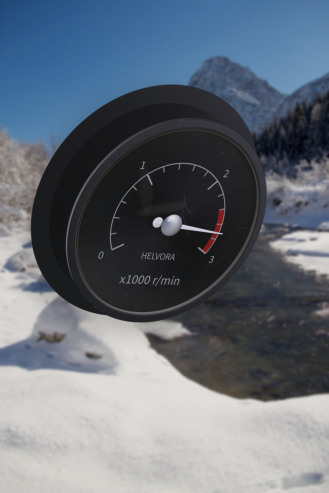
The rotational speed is 2700 rpm
